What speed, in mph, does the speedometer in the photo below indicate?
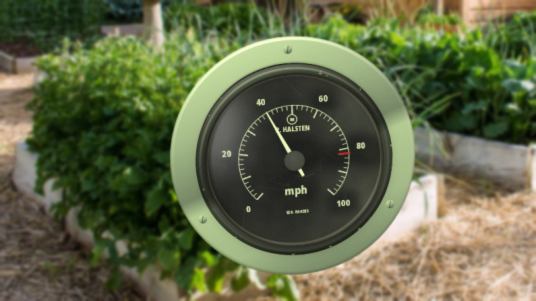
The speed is 40 mph
